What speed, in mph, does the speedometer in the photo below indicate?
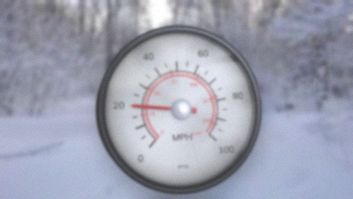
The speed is 20 mph
